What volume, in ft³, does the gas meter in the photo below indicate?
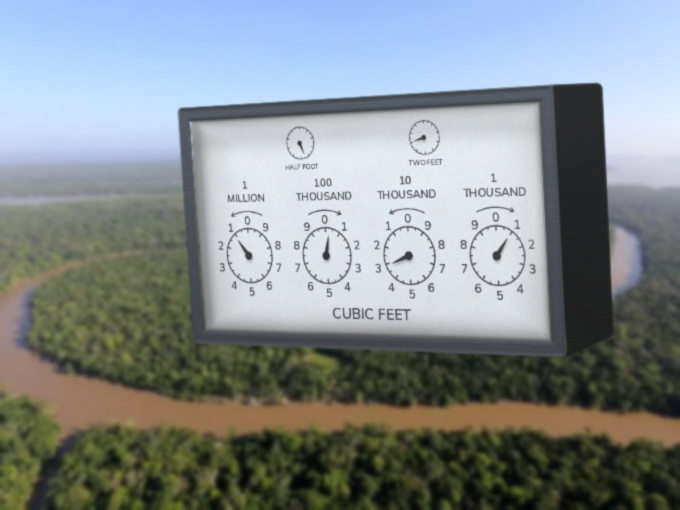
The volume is 103100 ft³
